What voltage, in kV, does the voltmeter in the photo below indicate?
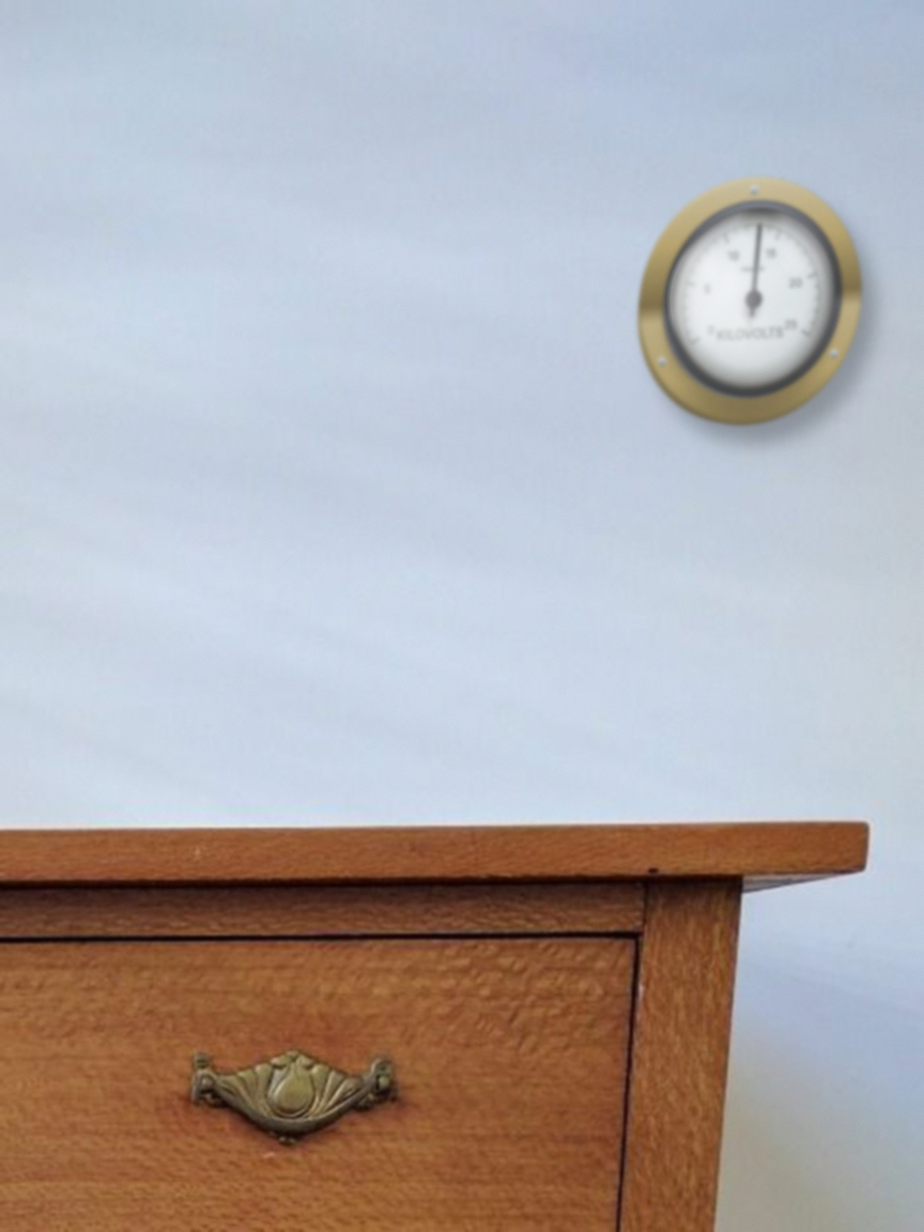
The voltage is 13 kV
